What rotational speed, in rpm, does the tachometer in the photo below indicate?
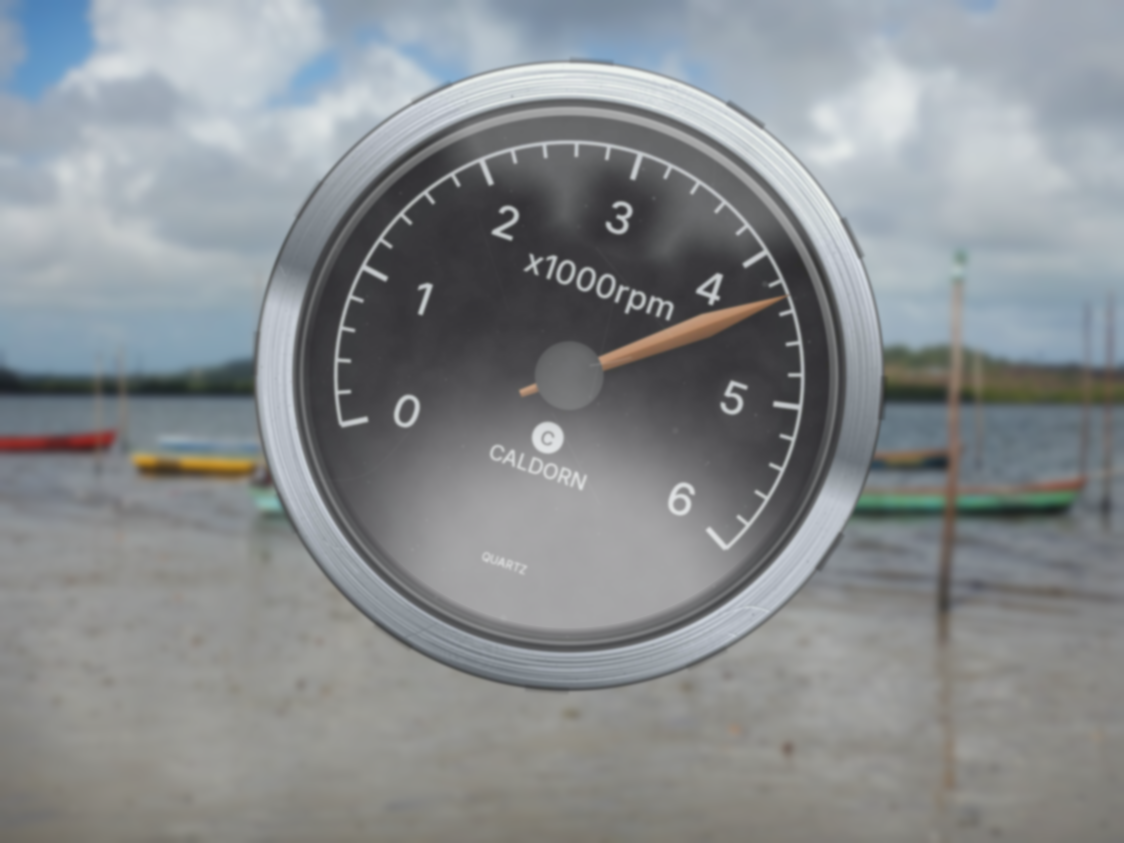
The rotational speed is 4300 rpm
